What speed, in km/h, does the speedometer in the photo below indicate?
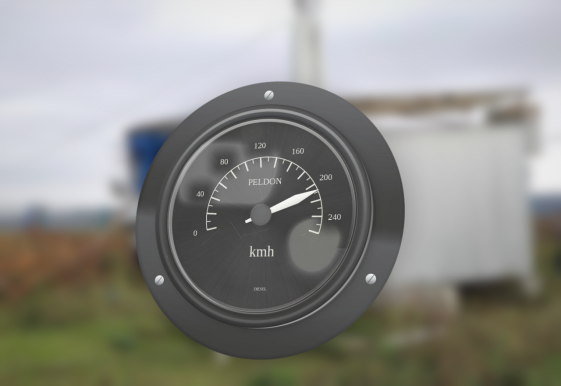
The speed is 210 km/h
